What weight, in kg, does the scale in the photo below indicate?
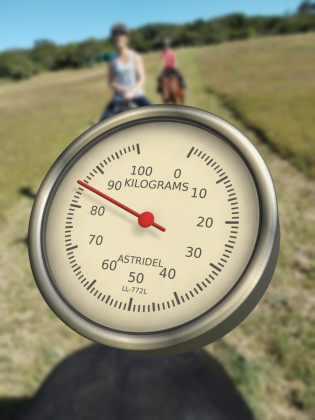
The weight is 85 kg
